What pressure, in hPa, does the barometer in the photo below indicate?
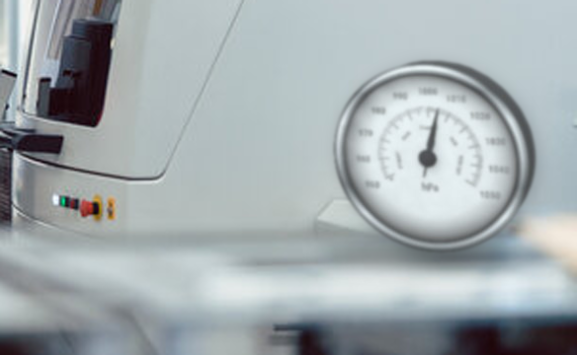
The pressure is 1005 hPa
